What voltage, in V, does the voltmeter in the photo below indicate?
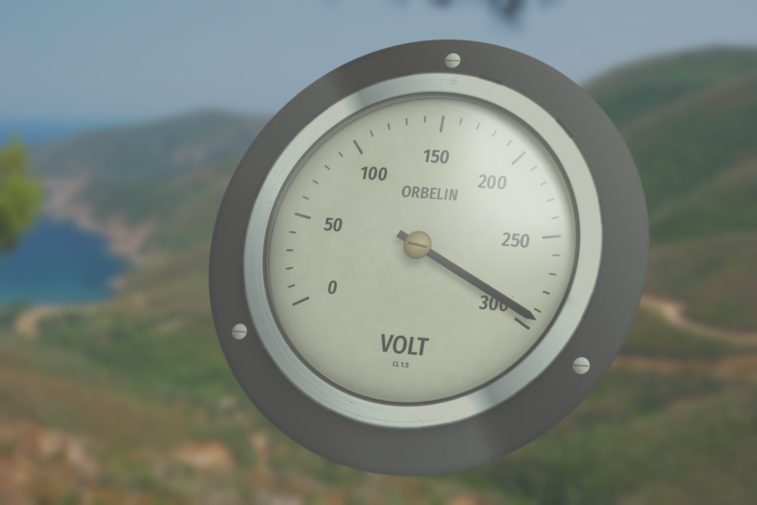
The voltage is 295 V
